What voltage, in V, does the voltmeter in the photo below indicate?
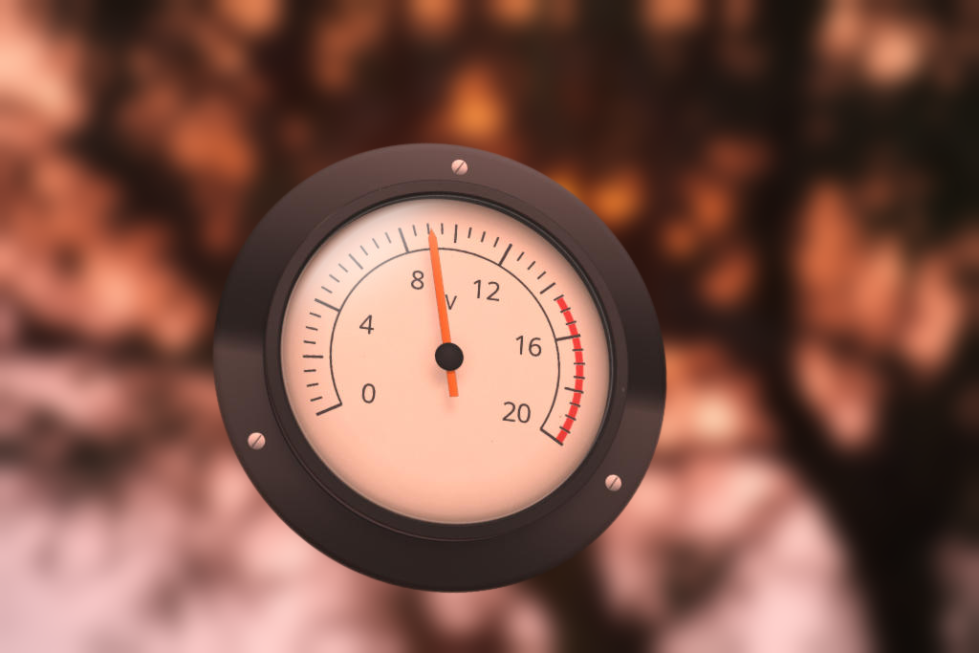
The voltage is 9 V
